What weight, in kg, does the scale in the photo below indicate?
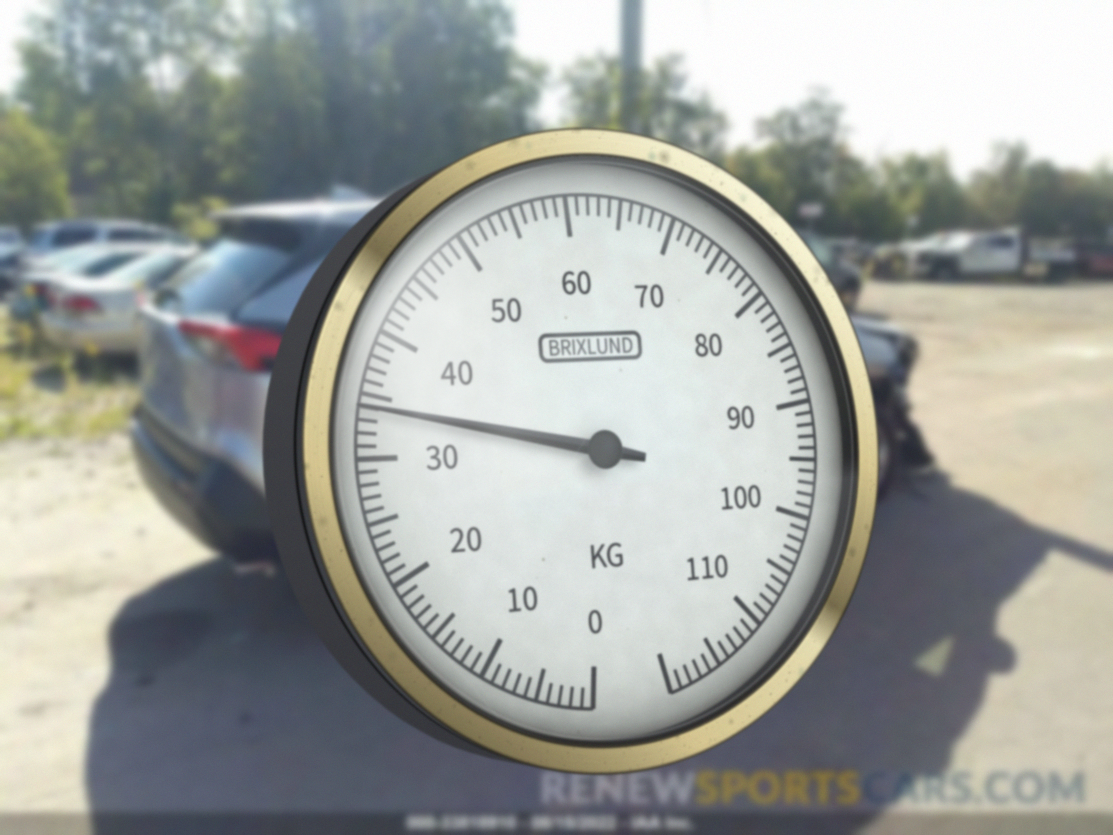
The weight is 34 kg
